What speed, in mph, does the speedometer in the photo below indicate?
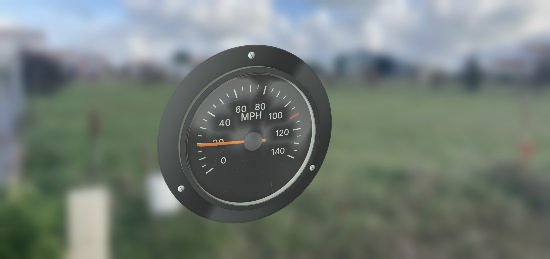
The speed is 20 mph
